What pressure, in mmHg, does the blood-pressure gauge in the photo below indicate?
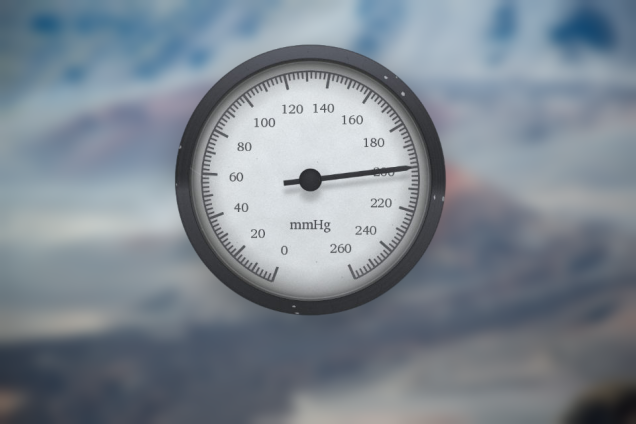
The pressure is 200 mmHg
